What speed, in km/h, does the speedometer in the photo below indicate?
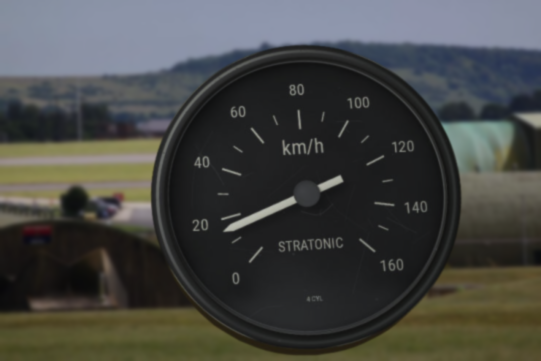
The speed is 15 km/h
